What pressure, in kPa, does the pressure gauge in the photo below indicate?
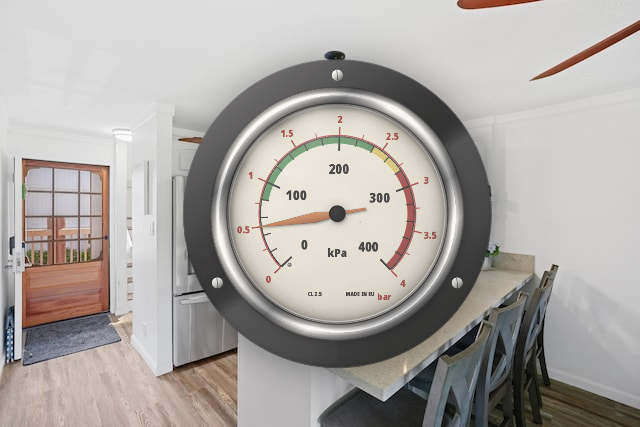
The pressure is 50 kPa
